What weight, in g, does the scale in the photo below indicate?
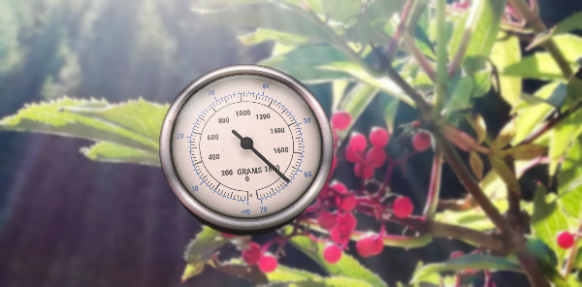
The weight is 1800 g
